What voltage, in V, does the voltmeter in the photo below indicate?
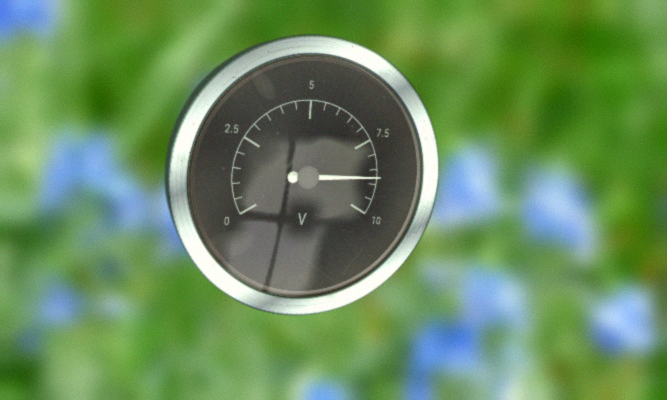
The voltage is 8.75 V
